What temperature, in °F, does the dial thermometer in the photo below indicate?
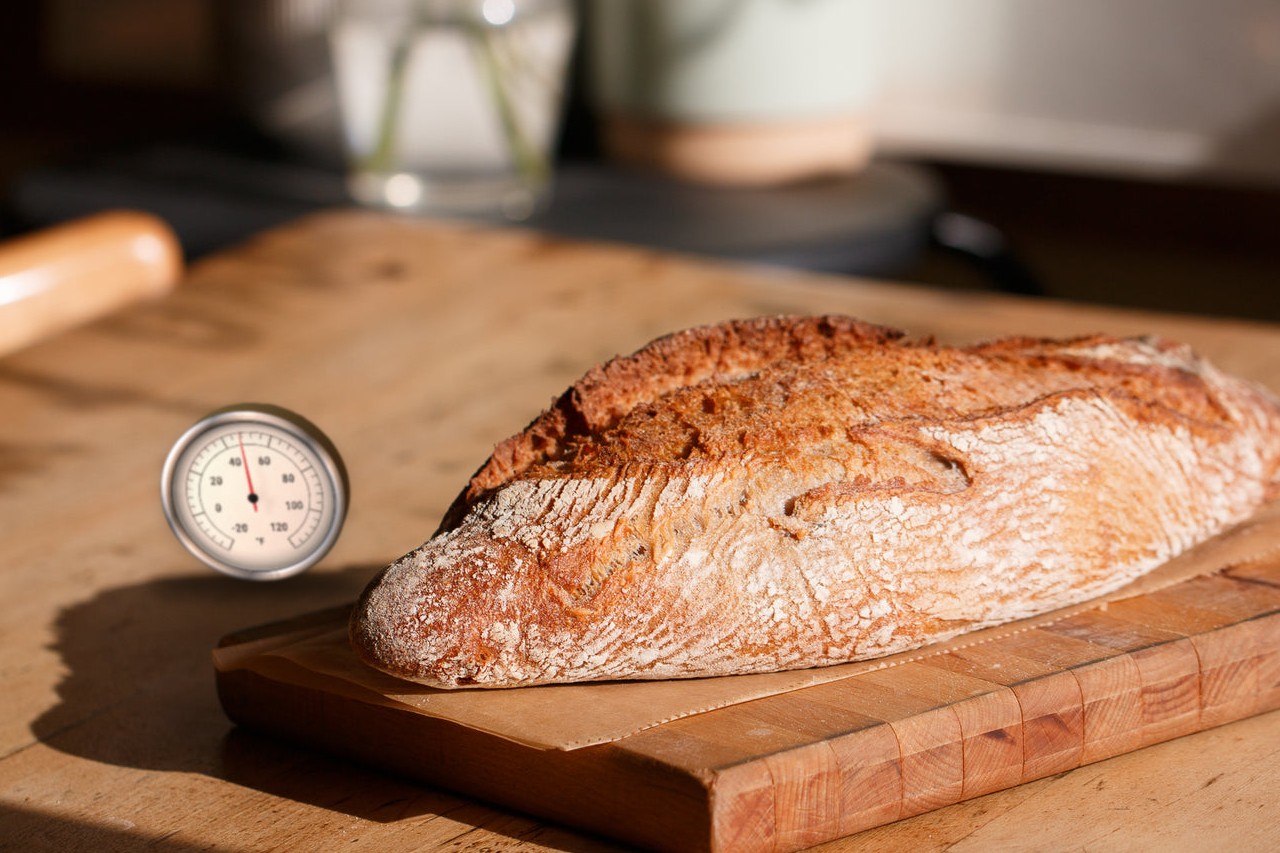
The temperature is 48 °F
